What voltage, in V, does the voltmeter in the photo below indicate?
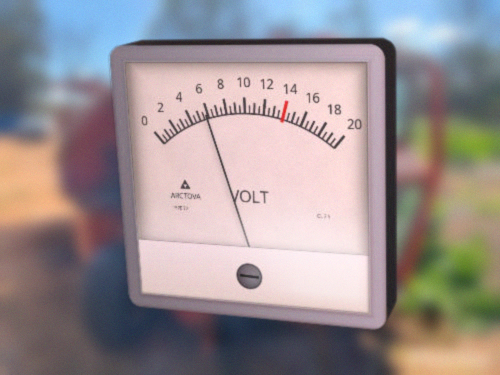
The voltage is 6 V
